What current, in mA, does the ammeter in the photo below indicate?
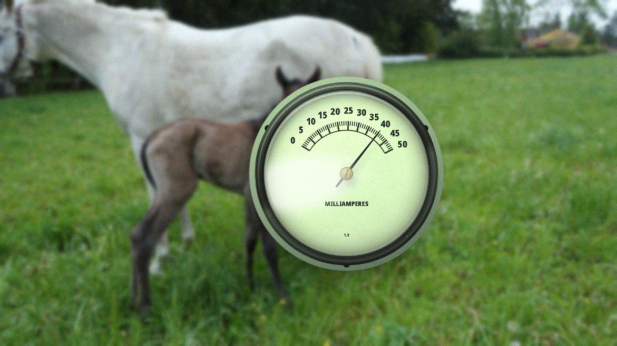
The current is 40 mA
